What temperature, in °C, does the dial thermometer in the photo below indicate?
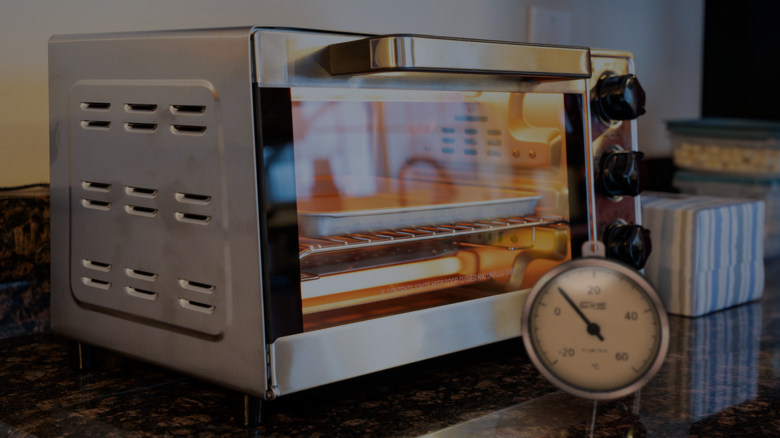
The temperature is 8 °C
